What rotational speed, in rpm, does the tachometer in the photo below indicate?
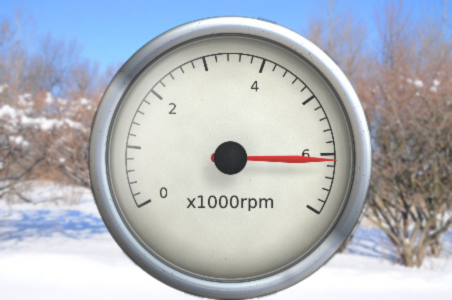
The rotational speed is 6100 rpm
